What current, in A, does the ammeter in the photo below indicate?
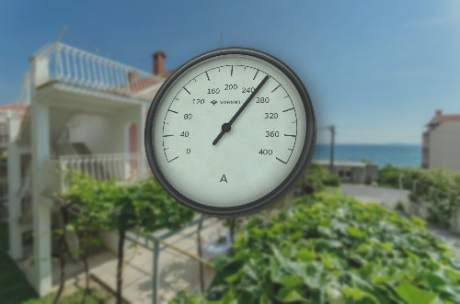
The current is 260 A
